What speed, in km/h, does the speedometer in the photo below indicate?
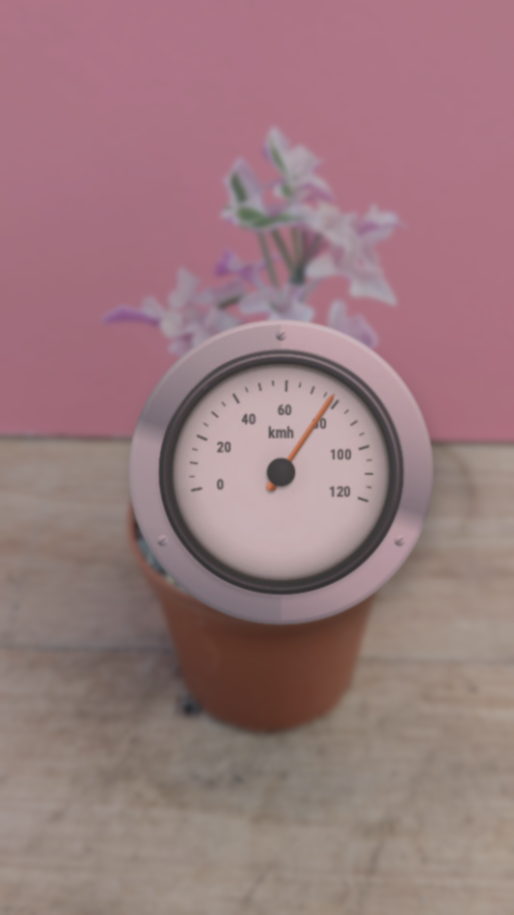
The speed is 77.5 km/h
